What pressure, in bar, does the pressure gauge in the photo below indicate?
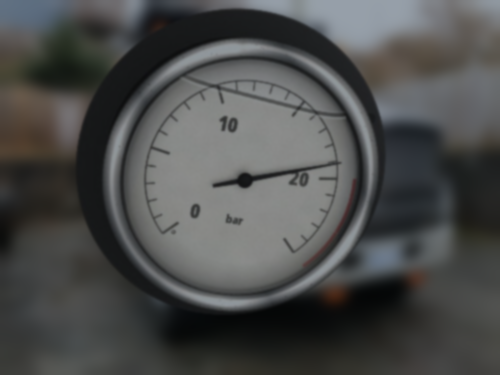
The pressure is 19 bar
